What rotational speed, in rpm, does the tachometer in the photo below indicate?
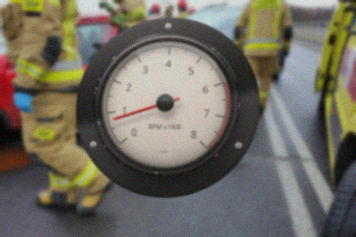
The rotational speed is 750 rpm
